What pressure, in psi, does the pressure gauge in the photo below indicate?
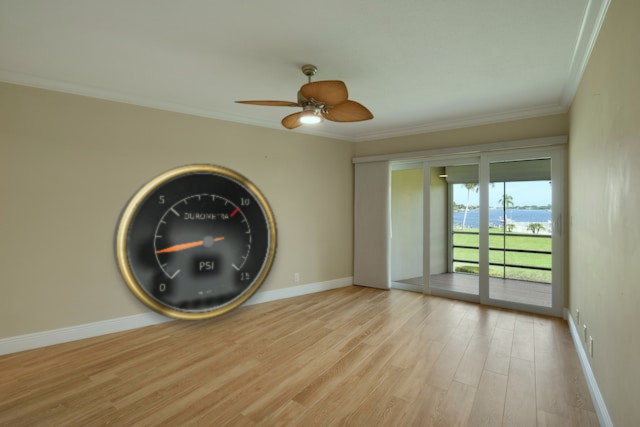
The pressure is 2 psi
